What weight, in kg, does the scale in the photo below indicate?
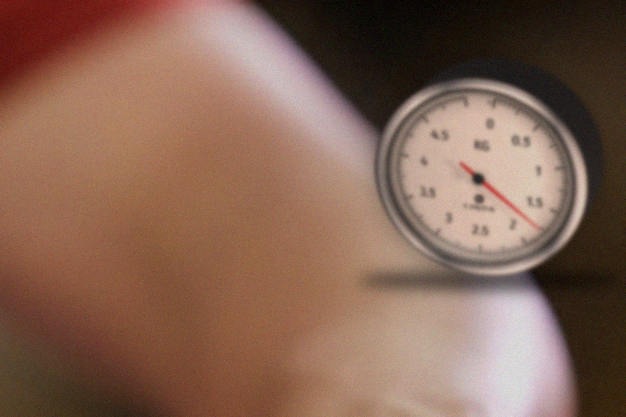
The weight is 1.75 kg
